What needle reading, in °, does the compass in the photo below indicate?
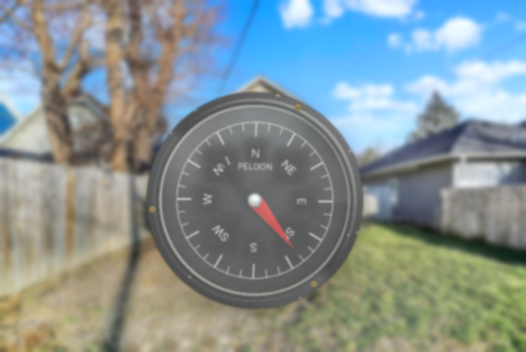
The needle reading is 140 °
